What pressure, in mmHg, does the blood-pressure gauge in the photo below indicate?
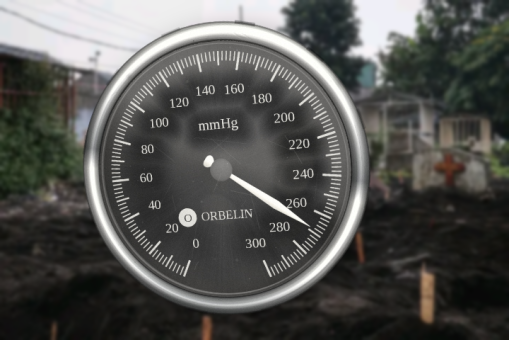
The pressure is 268 mmHg
